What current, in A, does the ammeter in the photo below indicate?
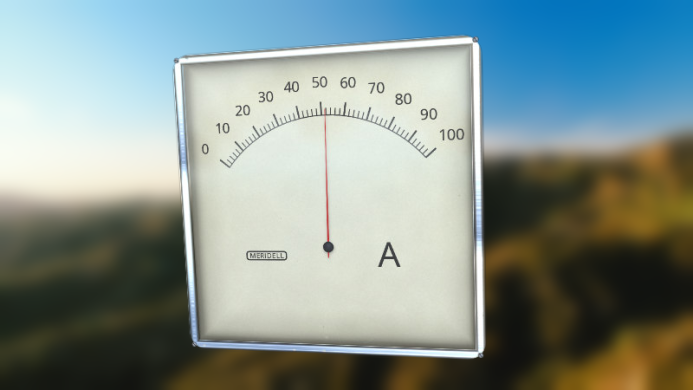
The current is 52 A
